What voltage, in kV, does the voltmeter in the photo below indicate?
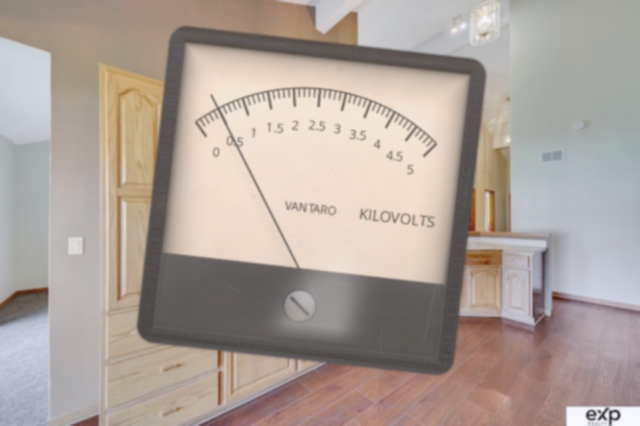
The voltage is 0.5 kV
